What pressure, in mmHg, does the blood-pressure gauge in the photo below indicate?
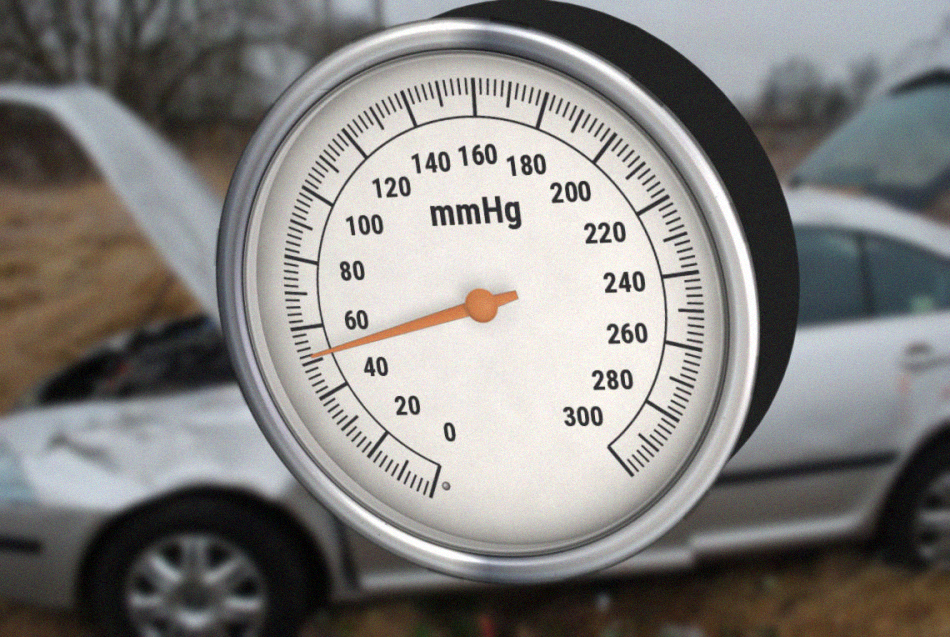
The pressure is 52 mmHg
